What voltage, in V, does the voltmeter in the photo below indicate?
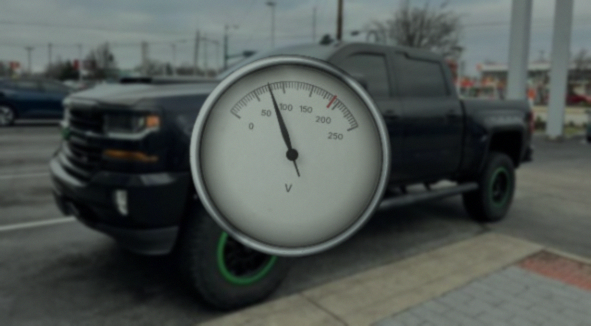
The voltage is 75 V
